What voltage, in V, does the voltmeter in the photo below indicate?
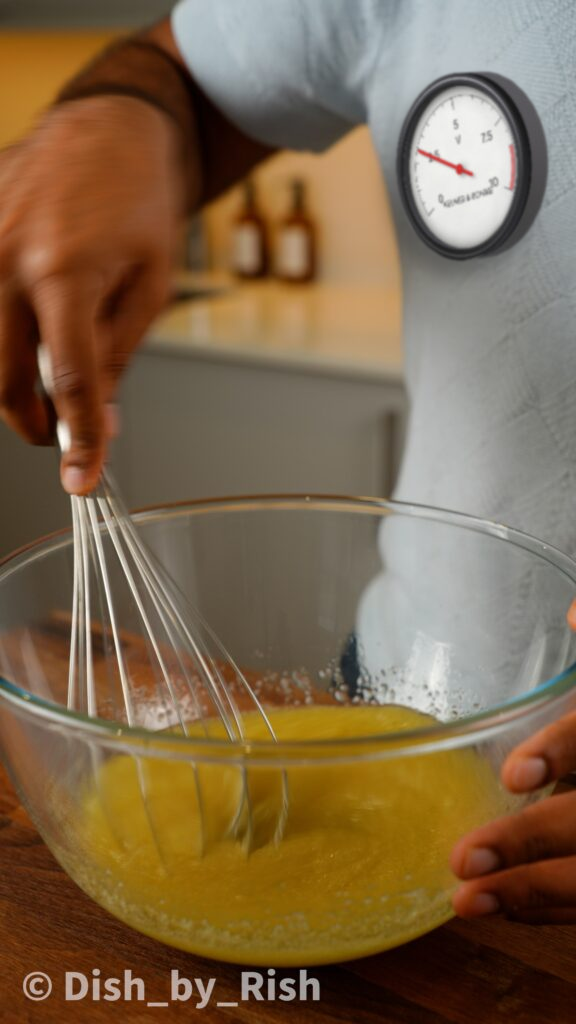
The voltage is 2.5 V
